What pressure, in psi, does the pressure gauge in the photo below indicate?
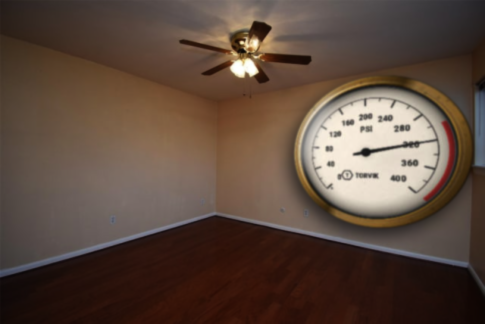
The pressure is 320 psi
